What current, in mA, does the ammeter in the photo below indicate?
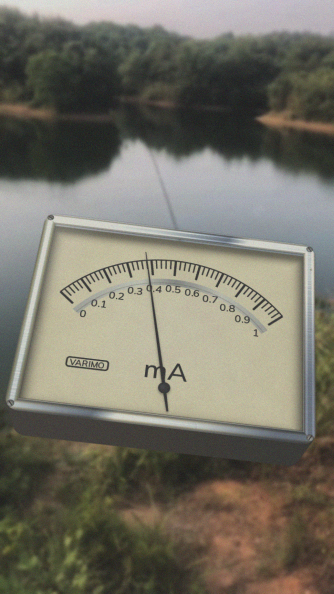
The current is 0.38 mA
